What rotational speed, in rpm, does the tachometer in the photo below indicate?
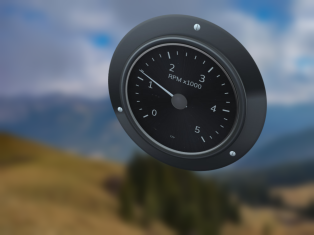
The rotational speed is 1200 rpm
